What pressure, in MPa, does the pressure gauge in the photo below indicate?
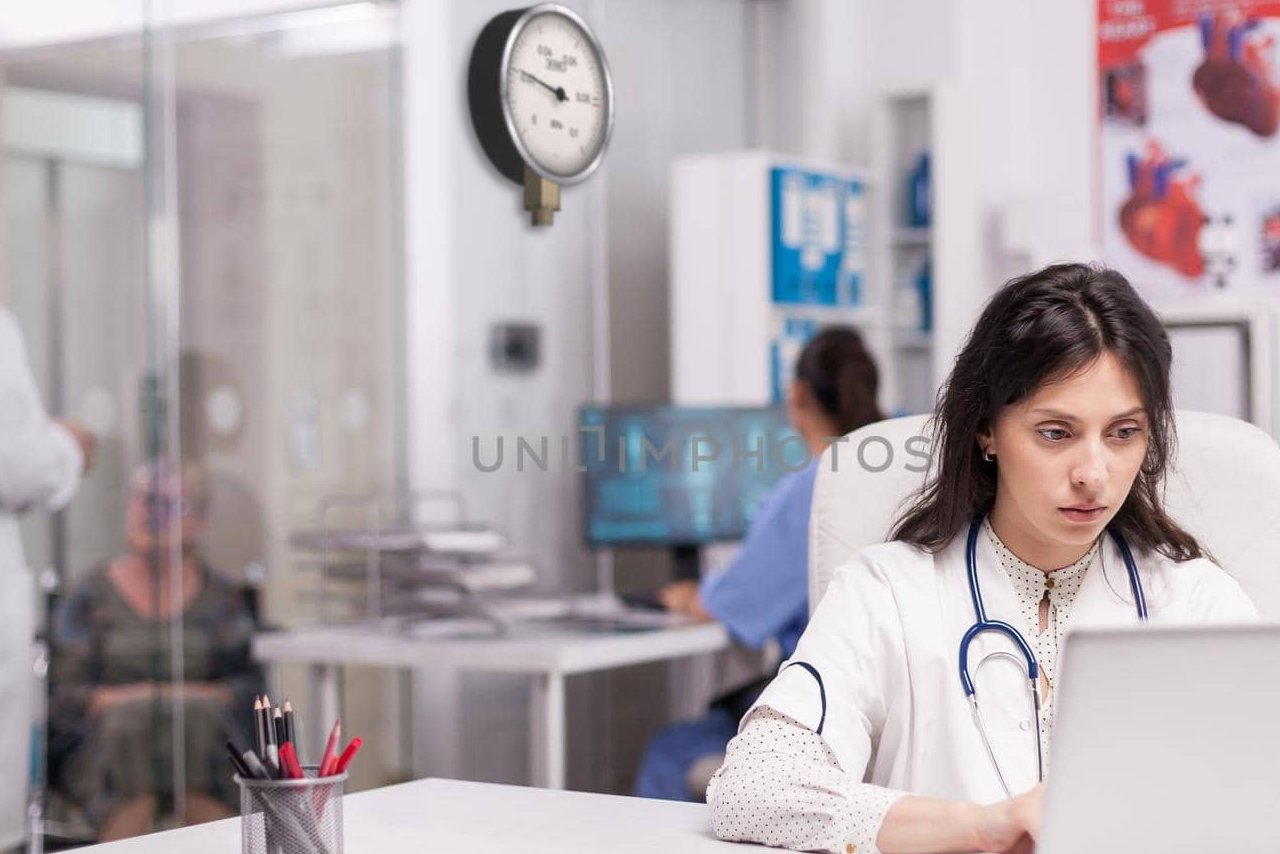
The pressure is 0.02 MPa
